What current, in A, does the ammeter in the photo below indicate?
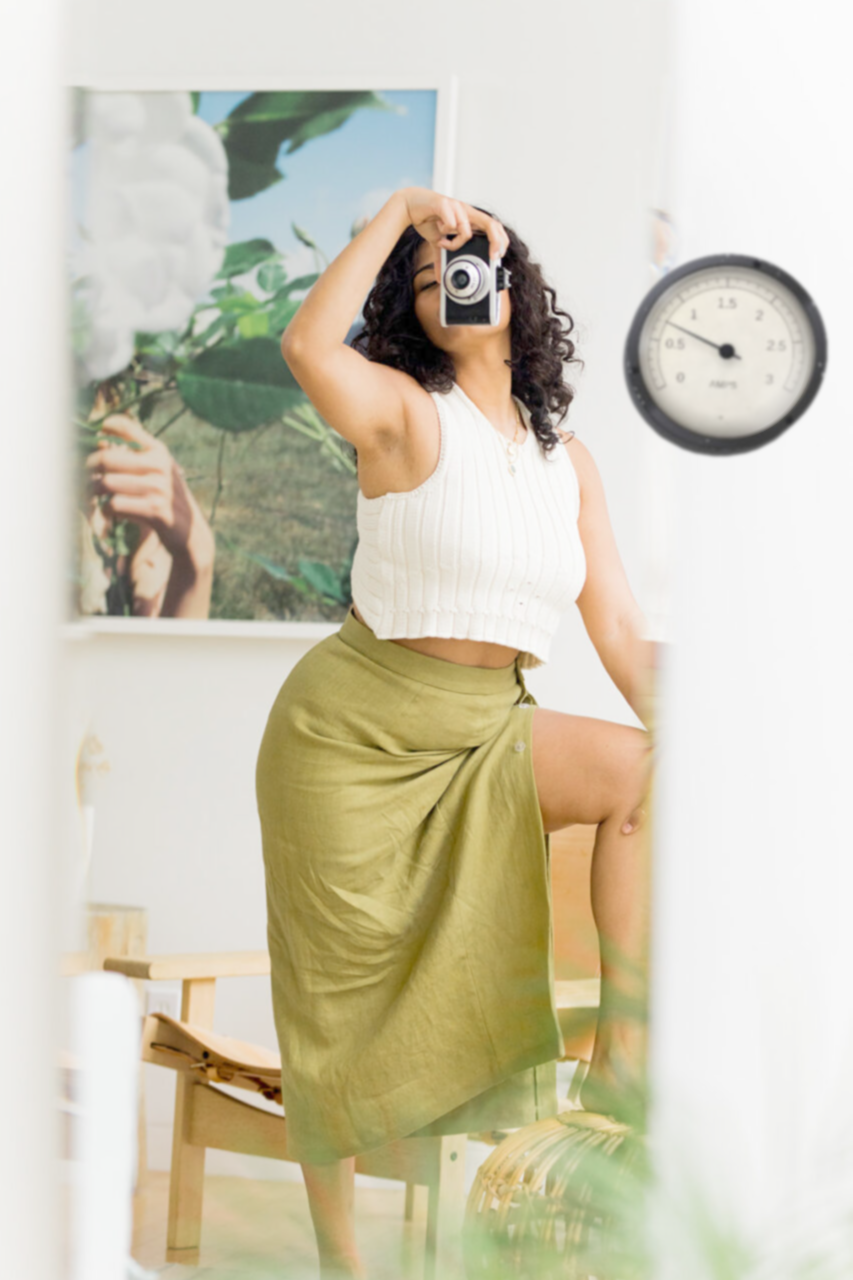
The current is 0.7 A
